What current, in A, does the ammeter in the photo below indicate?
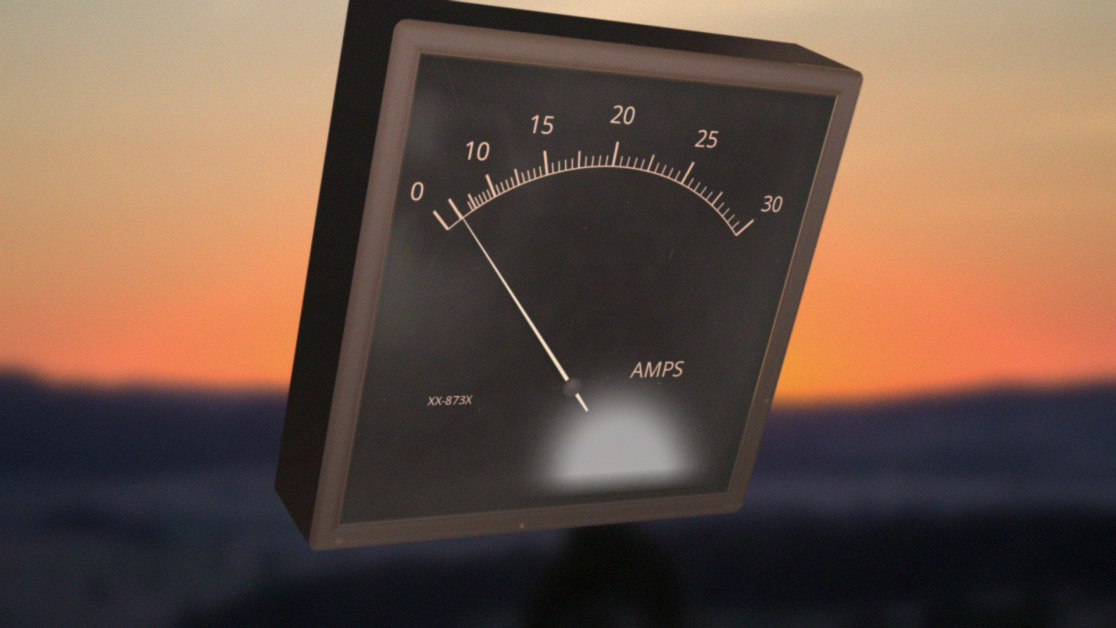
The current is 5 A
